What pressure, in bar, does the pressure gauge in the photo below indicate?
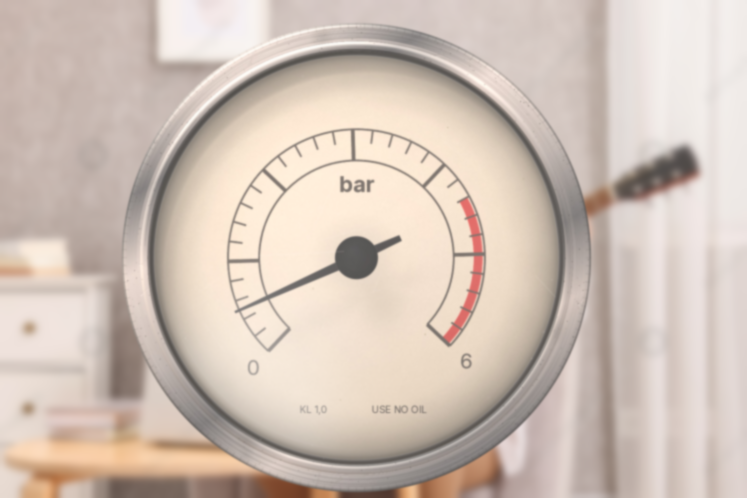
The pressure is 0.5 bar
